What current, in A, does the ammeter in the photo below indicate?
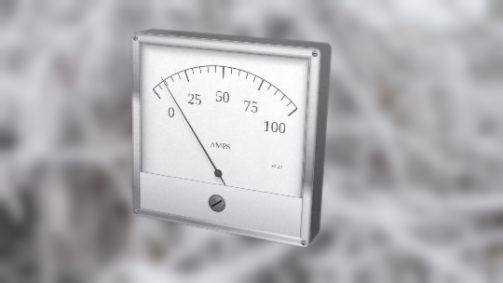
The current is 10 A
